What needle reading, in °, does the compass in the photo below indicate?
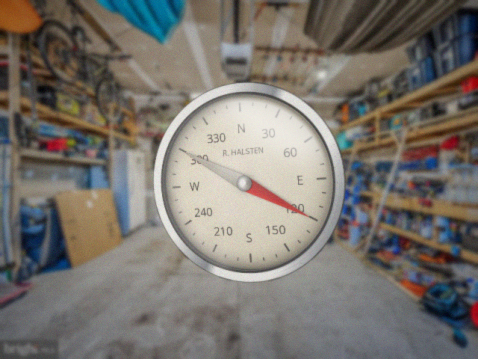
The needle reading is 120 °
